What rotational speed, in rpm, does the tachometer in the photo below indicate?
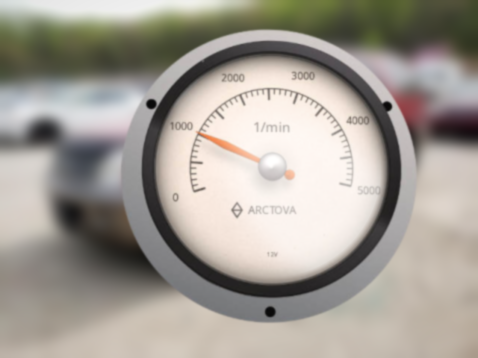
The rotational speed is 1000 rpm
